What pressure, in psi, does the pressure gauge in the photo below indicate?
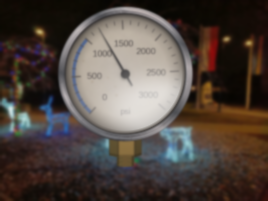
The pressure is 1200 psi
